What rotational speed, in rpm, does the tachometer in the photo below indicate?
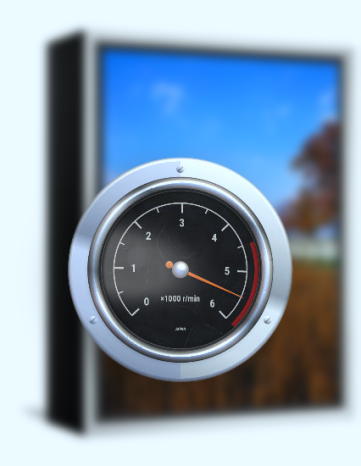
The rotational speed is 5500 rpm
